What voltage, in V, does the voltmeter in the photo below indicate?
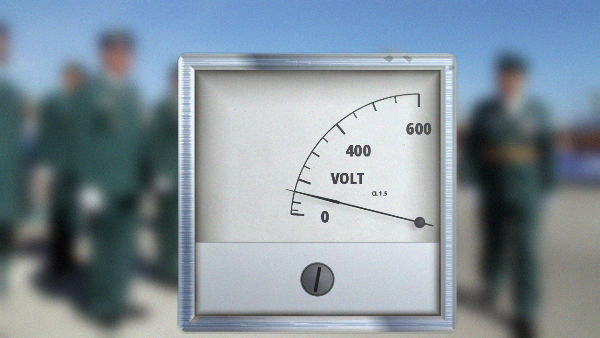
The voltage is 150 V
